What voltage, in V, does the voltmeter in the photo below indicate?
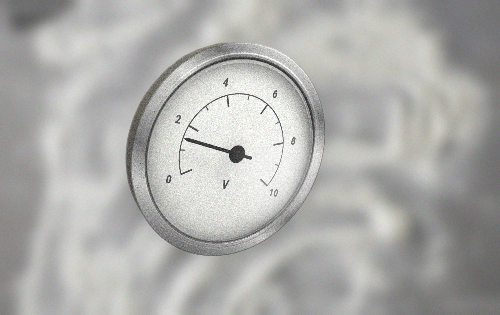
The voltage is 1.5 V
